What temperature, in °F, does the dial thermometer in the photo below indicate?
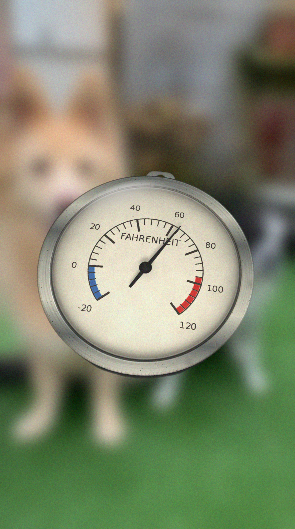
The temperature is 64 °F
